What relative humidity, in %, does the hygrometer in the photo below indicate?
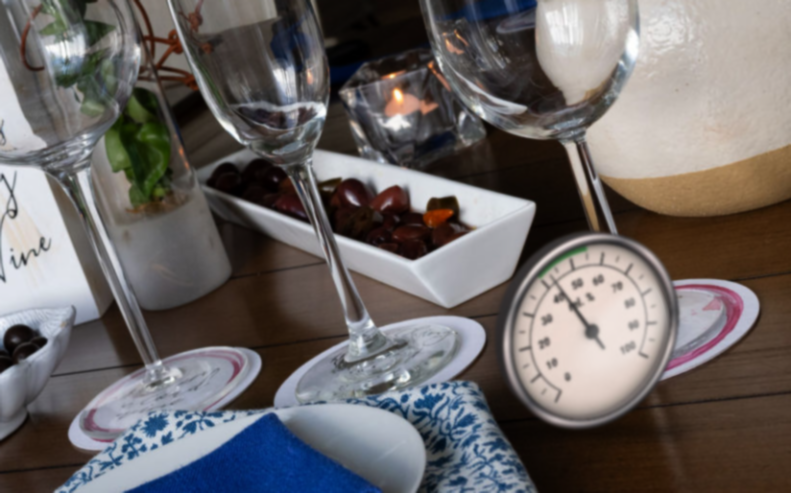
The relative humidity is 42.5 %
